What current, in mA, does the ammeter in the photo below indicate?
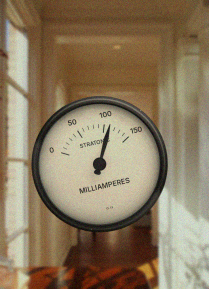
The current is 110 mA
